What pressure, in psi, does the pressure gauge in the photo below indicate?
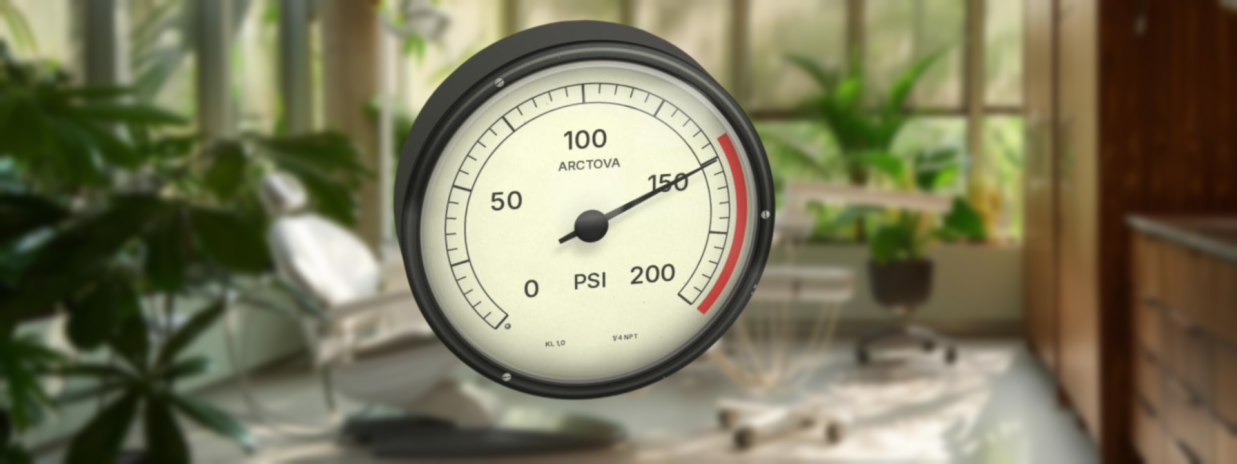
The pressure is 150 psi
